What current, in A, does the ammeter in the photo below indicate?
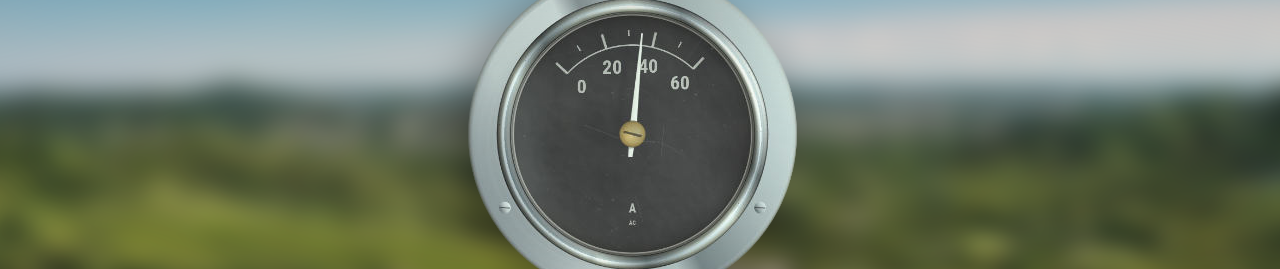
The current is 35 A
